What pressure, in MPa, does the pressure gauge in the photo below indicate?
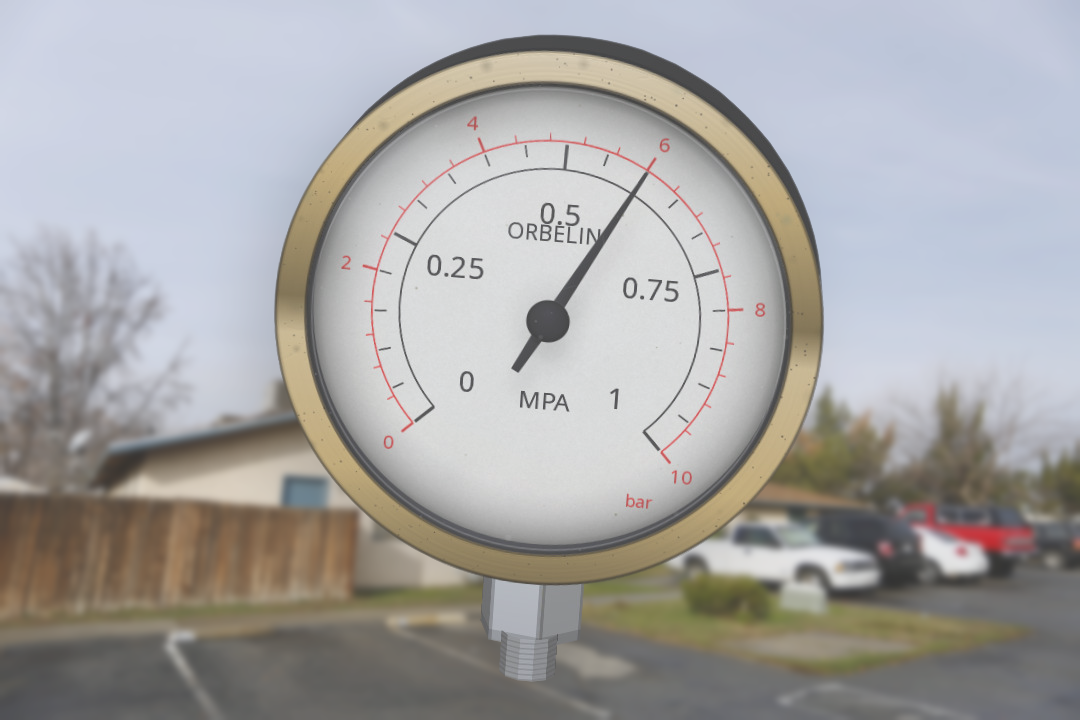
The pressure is 0.6 MPa
